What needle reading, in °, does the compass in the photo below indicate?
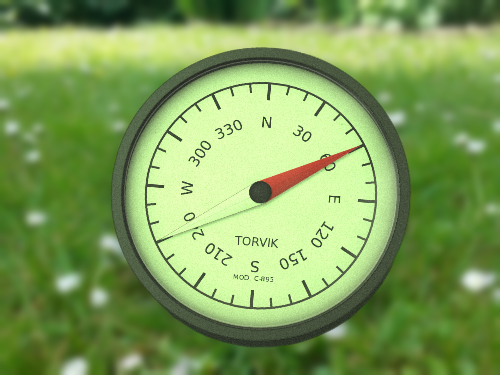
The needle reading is 60 °
